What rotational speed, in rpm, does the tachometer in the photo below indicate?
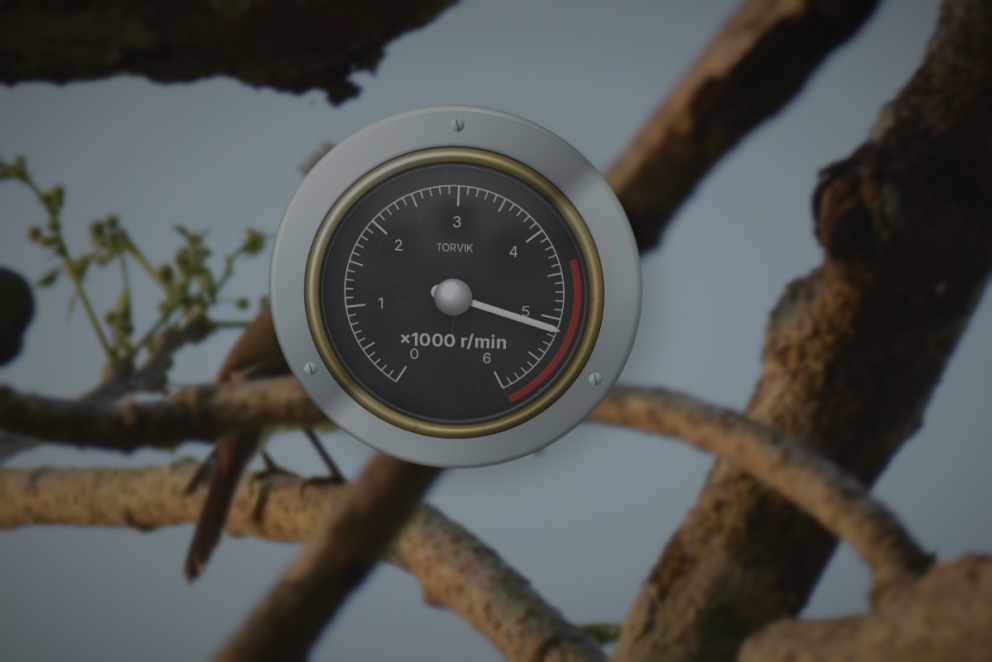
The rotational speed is 5100 rpm
